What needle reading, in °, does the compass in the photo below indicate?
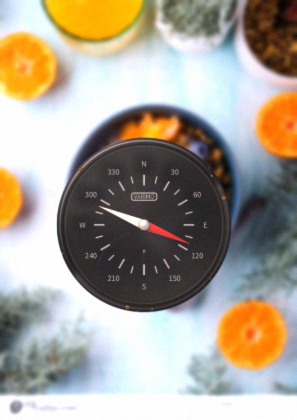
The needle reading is 112.5 °
